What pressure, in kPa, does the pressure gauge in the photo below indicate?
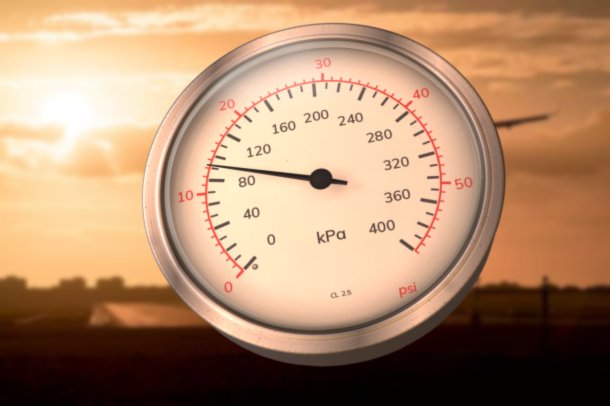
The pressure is 90 kPa
